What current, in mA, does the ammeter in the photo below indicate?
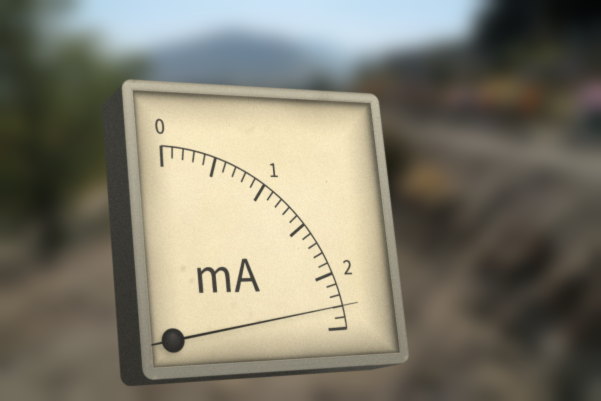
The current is 2.3 mA
